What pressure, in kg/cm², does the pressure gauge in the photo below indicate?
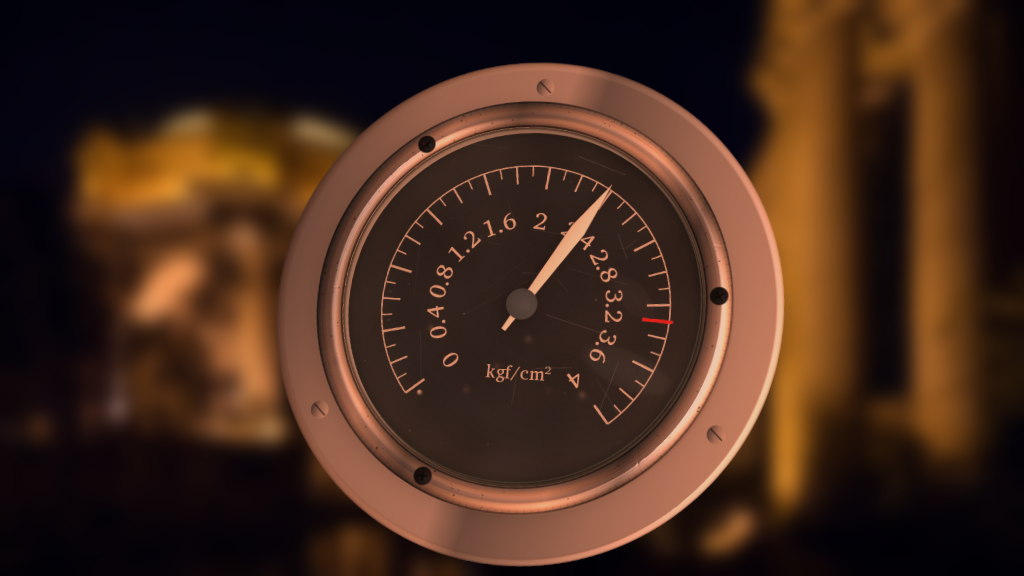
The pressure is 2.4 kg/cm²
